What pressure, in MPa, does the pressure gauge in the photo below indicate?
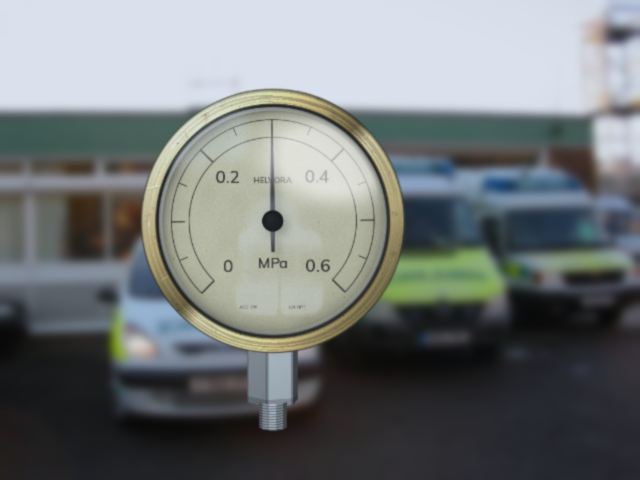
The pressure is 0.3 MPa
